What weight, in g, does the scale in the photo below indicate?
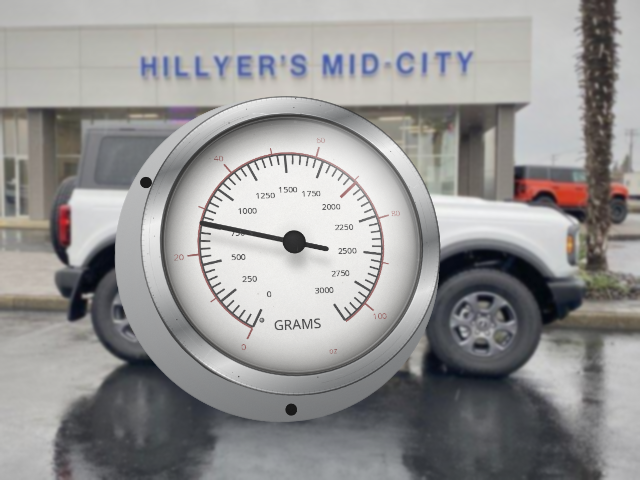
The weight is 750 g
